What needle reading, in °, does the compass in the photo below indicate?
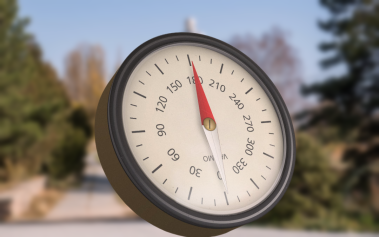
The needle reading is 180 °
